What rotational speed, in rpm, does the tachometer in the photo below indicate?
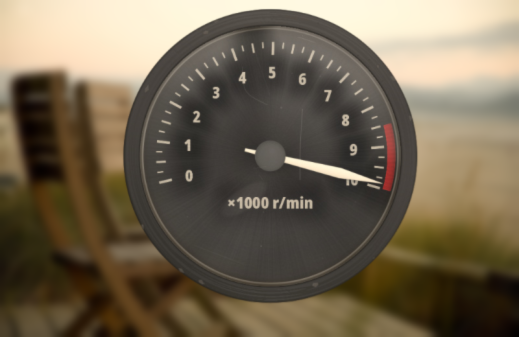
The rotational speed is 9875 rpm
